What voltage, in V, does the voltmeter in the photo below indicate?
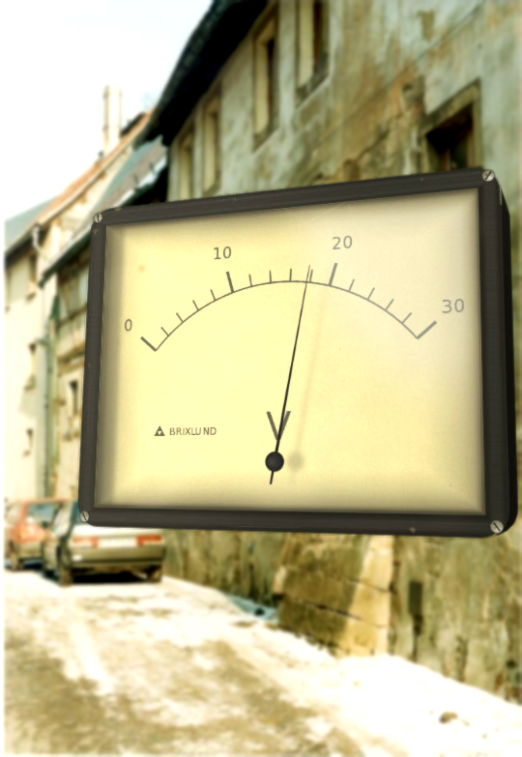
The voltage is 18 V
